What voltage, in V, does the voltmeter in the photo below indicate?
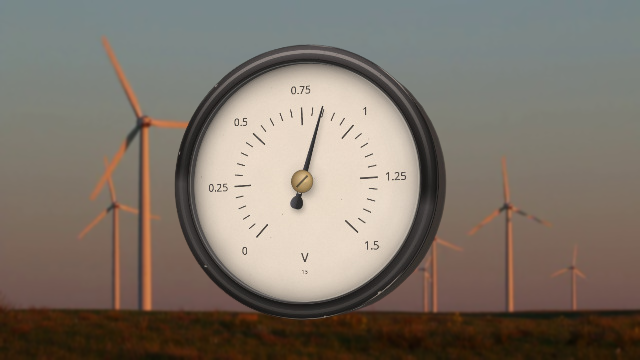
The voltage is 0.85 V
